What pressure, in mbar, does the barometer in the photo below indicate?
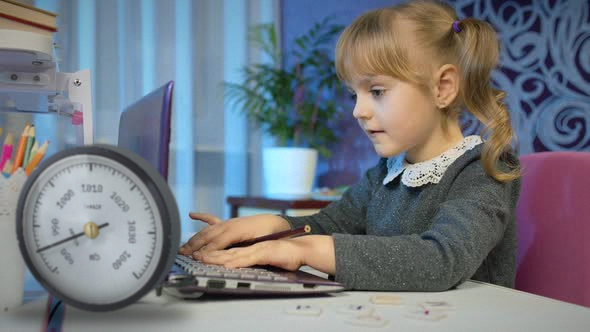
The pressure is 985 mbar
